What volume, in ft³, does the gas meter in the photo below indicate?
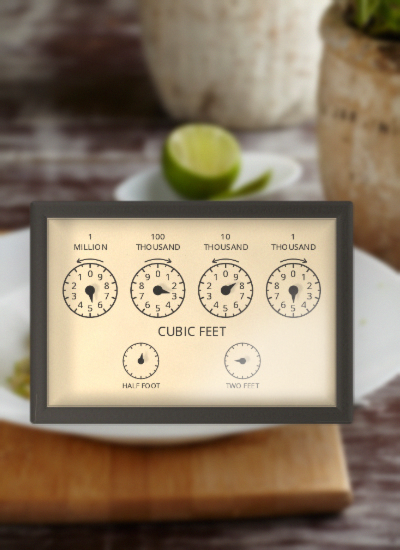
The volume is 528500 ft³
